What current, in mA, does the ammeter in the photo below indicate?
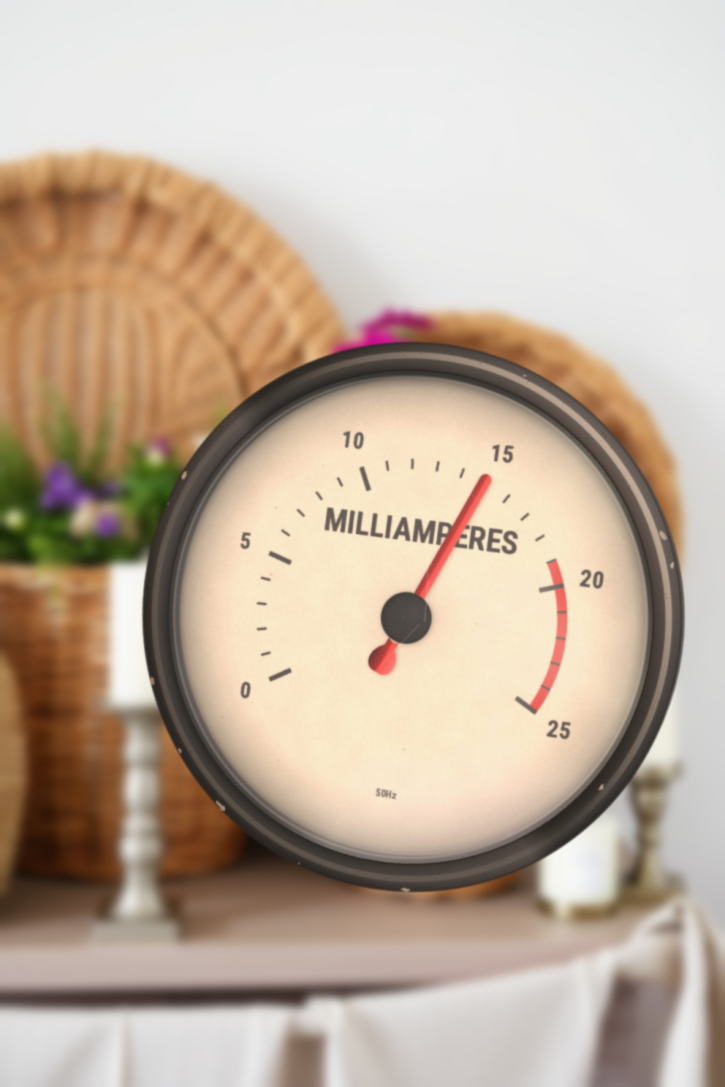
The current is 15 mA
